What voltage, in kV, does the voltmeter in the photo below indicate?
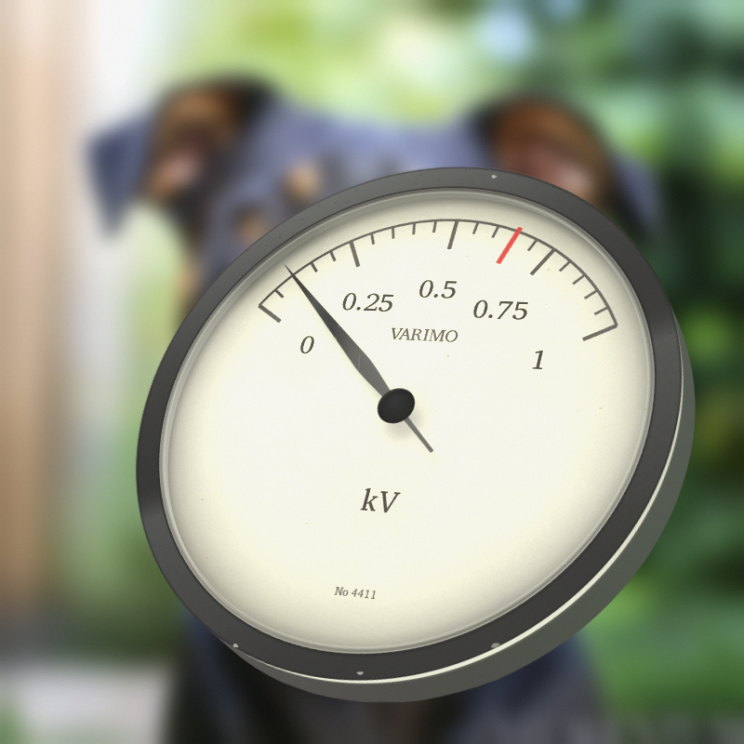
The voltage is 0.1 kV
